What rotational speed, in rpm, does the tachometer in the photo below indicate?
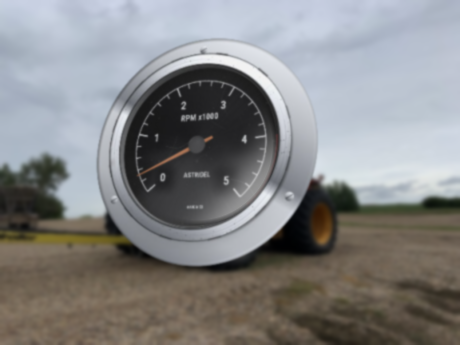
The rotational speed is 300 rpm
